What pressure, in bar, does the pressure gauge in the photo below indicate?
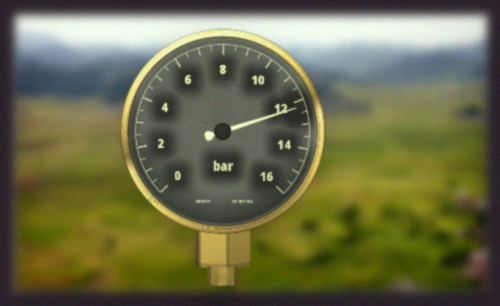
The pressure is 12.25 bar
